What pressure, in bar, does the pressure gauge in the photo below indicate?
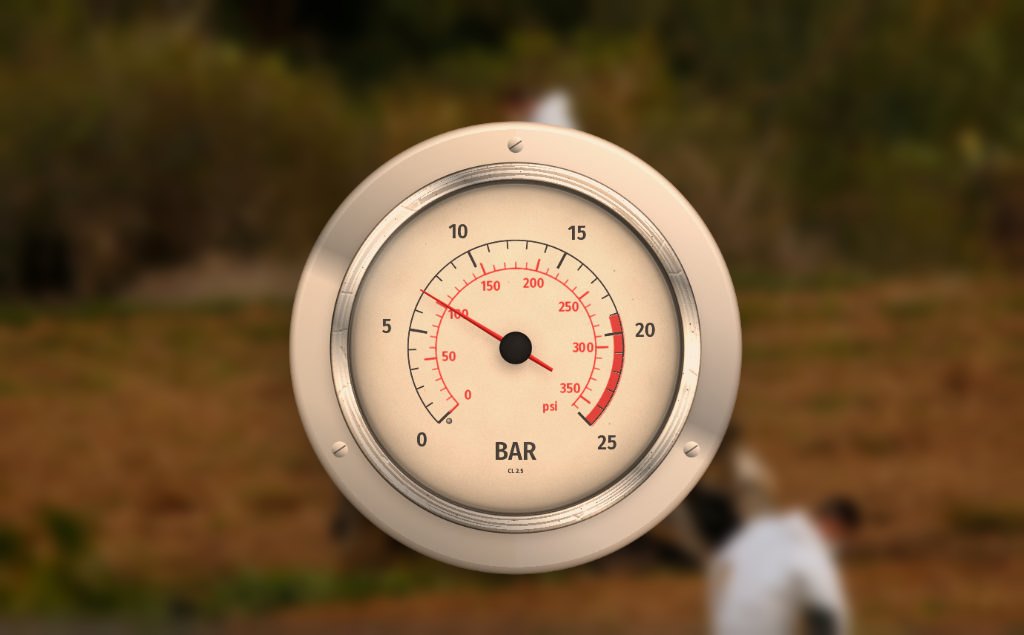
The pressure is 7 bar
